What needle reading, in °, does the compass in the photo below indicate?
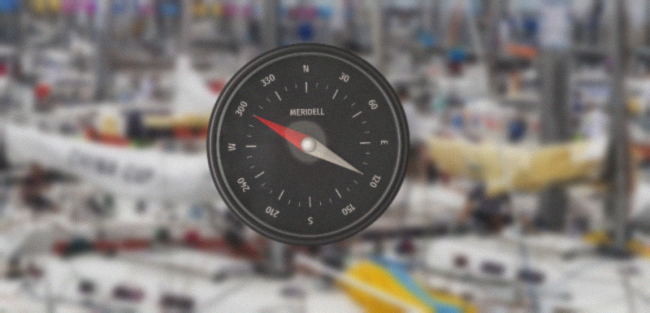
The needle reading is 300 °
